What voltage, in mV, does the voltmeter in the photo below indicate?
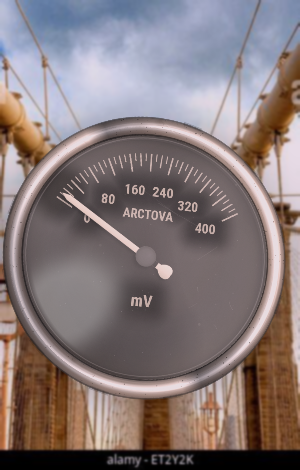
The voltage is 10 mV
